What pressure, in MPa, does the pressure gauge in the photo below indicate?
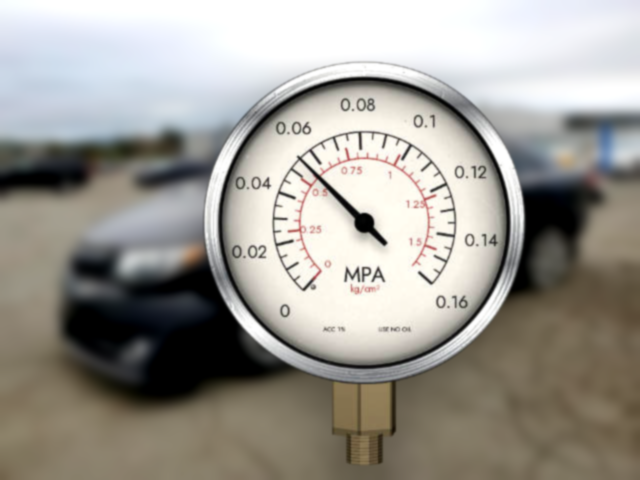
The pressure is 0.055 MPa
